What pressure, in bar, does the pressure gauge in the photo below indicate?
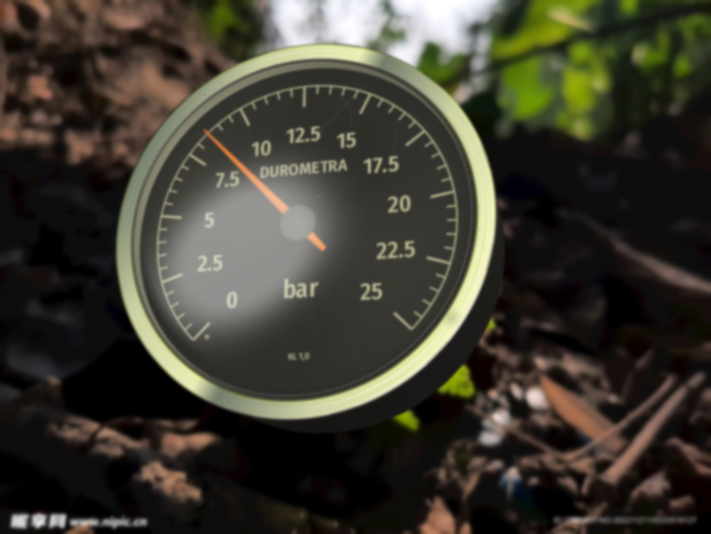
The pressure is 8.5 bar
